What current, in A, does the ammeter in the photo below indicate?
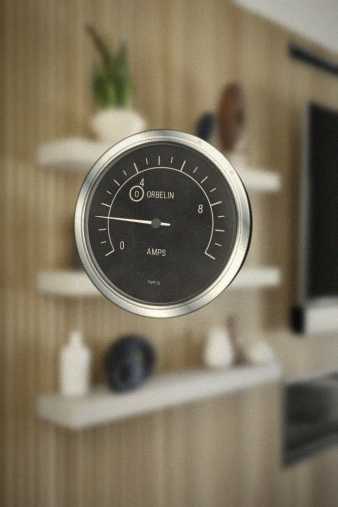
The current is 1.5 A
